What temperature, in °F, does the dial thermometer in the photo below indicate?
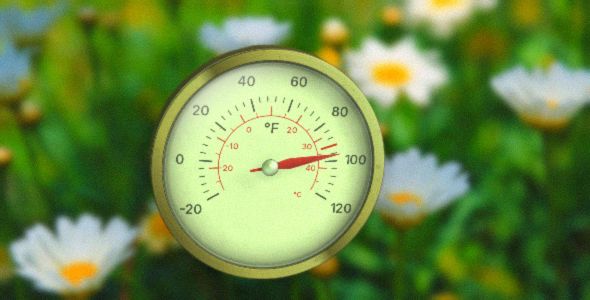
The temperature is 96 °F
